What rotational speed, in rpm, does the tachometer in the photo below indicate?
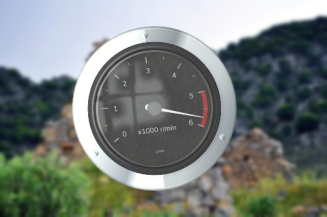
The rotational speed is 5750 rpm
